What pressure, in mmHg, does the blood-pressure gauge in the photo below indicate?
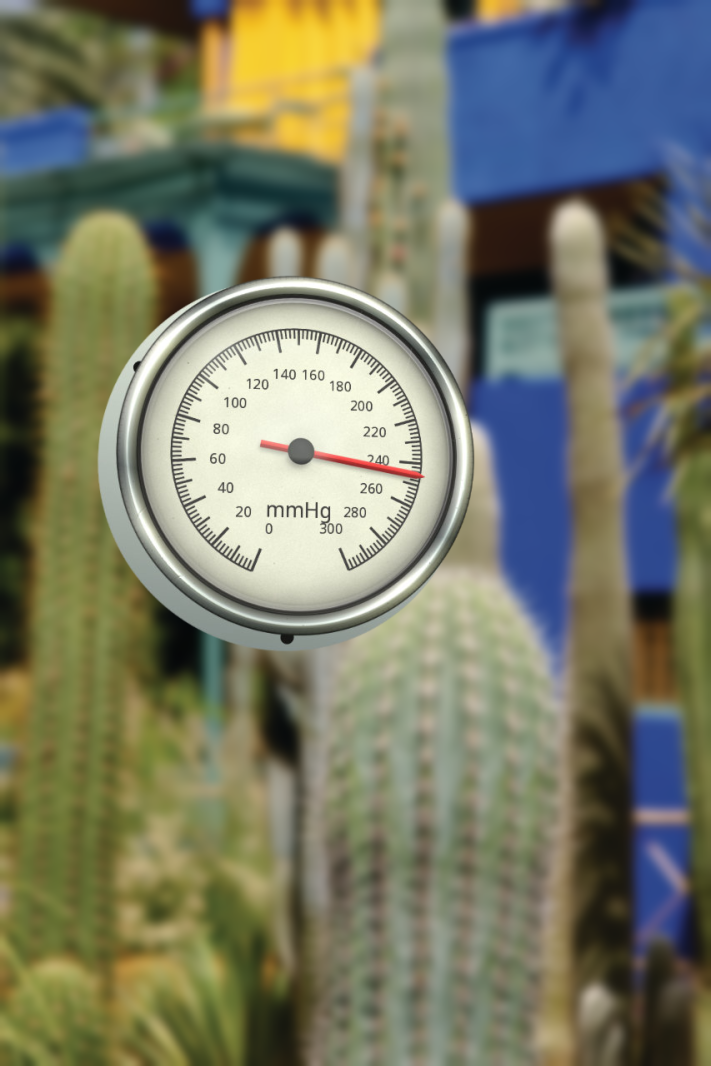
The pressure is 246 mmHg
